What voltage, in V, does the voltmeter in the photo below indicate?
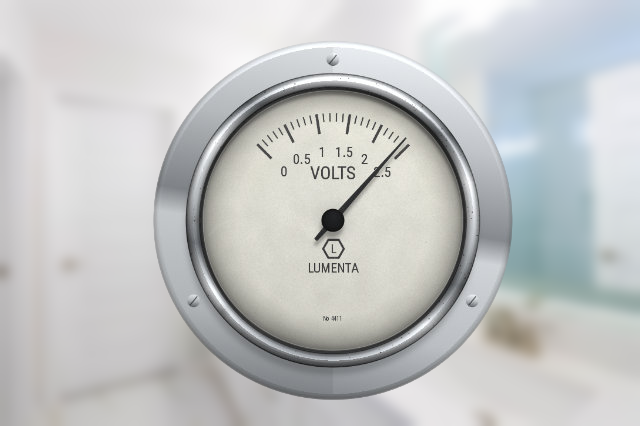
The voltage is 2.4 V
